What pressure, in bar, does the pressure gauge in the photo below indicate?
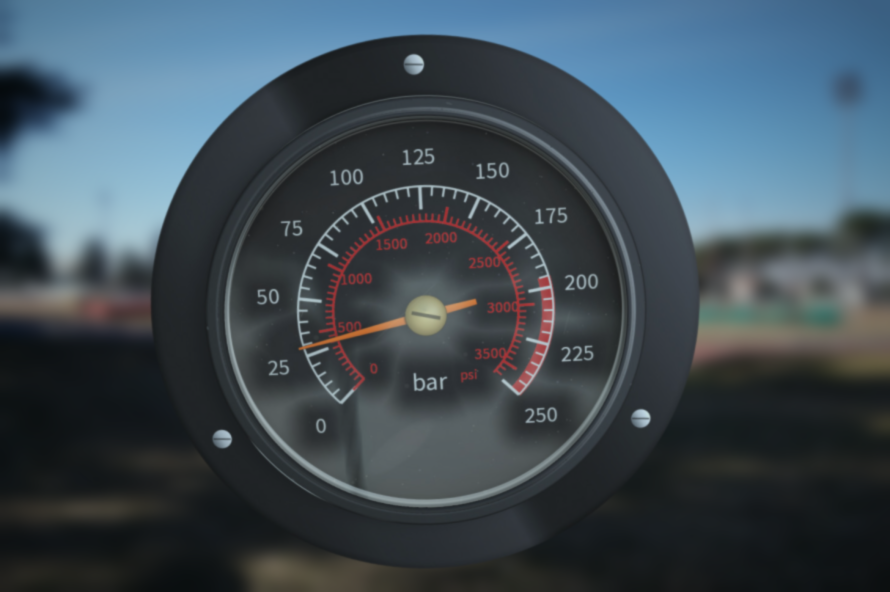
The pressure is 30 bar
